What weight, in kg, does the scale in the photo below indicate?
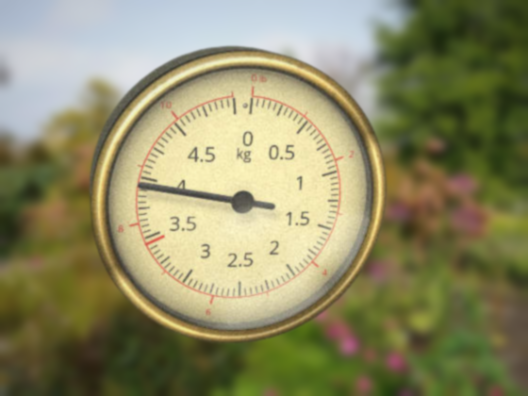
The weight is 3.95 kg
